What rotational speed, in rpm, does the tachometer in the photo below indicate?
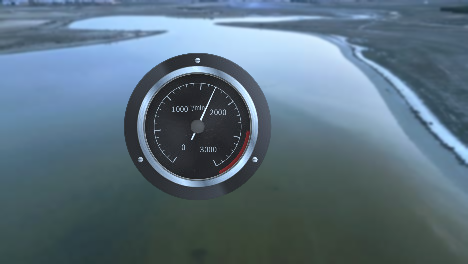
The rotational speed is 1700 rpm
